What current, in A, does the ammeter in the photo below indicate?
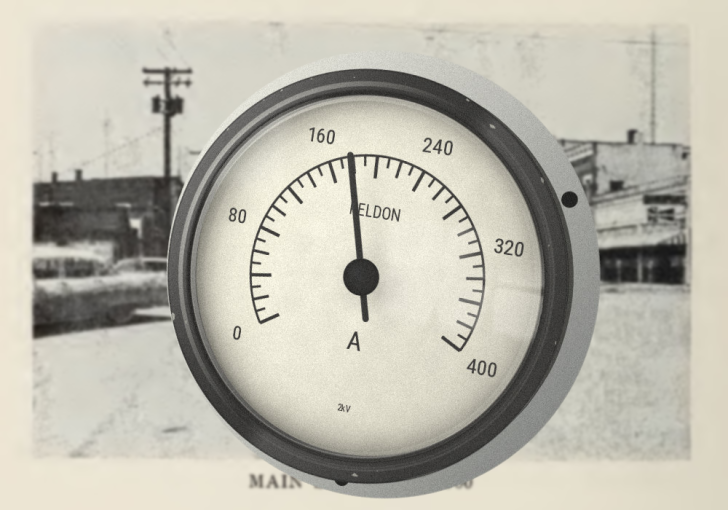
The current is 180 A
